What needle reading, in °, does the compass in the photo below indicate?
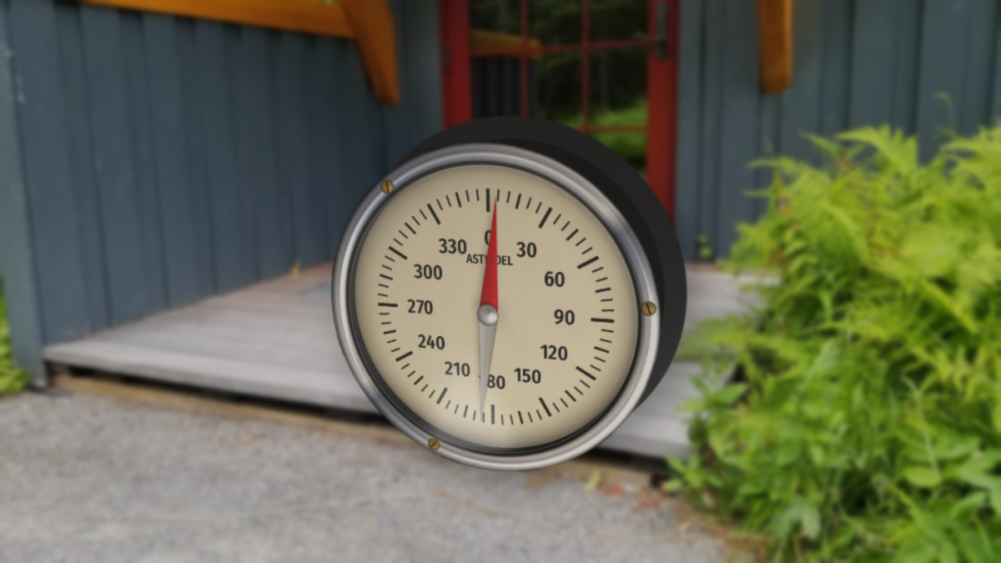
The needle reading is 5 °
